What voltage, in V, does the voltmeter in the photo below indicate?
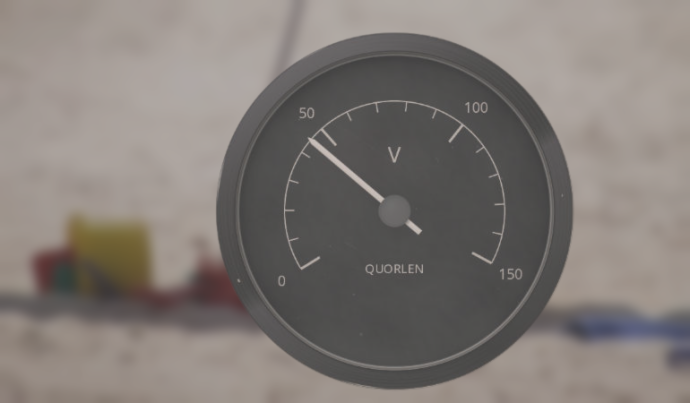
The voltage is 45 V
